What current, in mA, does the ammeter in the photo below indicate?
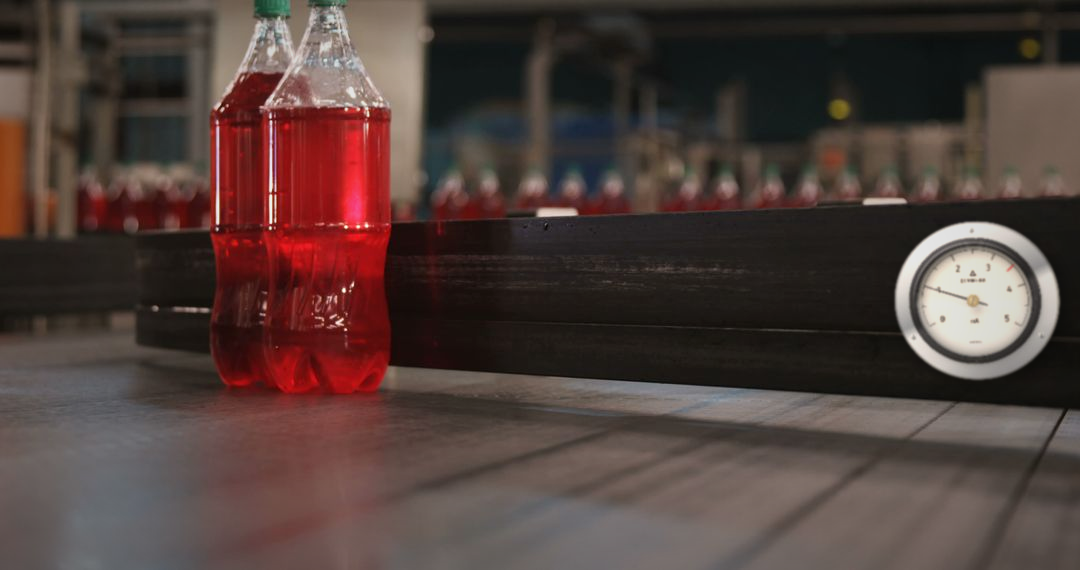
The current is 1 mA
